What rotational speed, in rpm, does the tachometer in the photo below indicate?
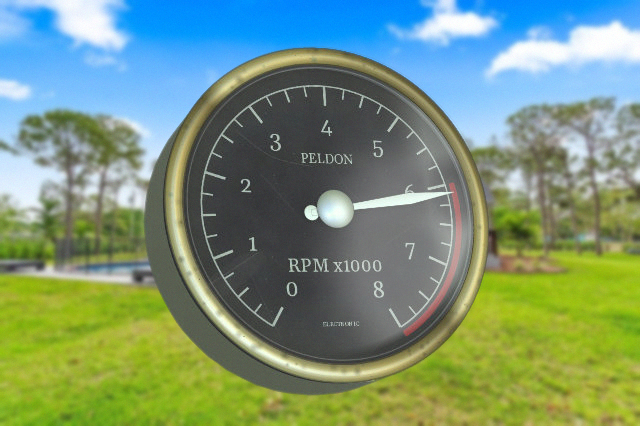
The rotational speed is 6125 rpm
